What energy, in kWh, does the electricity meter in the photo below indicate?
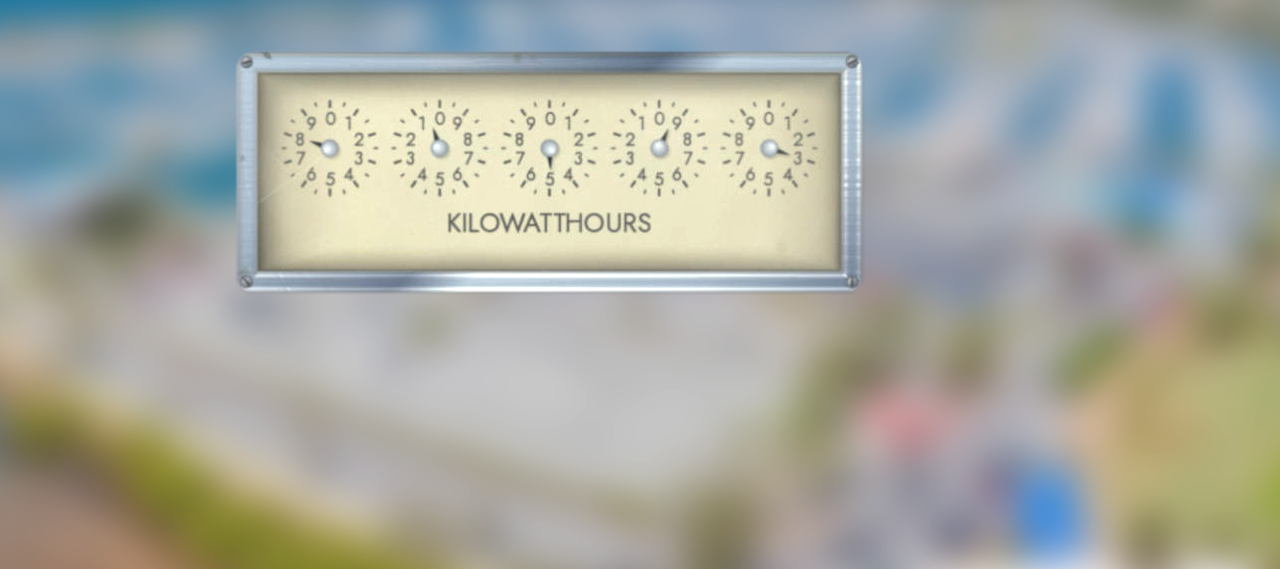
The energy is 80493 kWh
